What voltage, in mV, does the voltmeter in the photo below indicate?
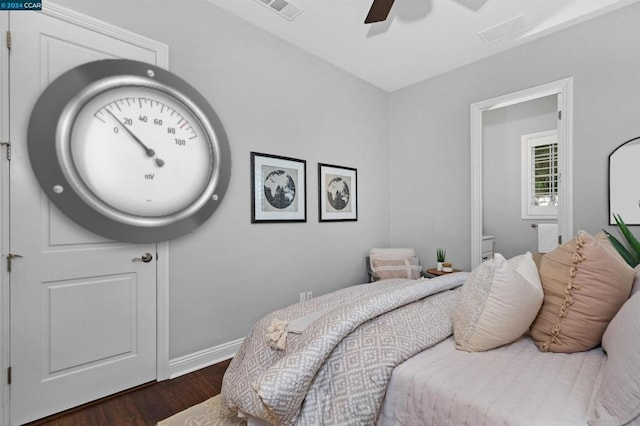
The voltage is 10 mV
